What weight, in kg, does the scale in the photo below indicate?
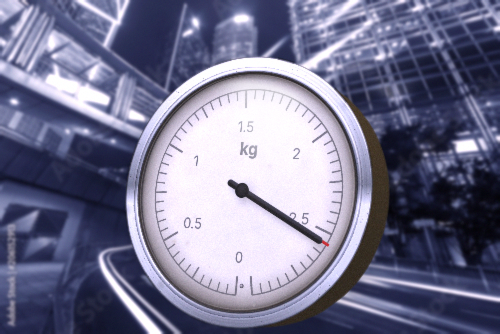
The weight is 2.55 kg
